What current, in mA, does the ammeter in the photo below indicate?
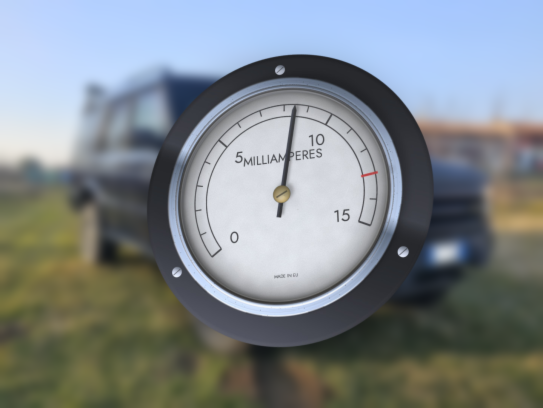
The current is 8.5 mA
